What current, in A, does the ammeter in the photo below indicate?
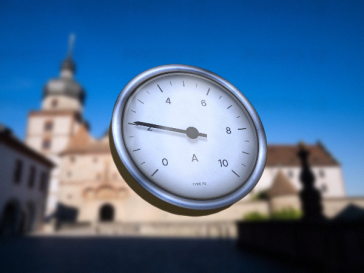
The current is 2 A
